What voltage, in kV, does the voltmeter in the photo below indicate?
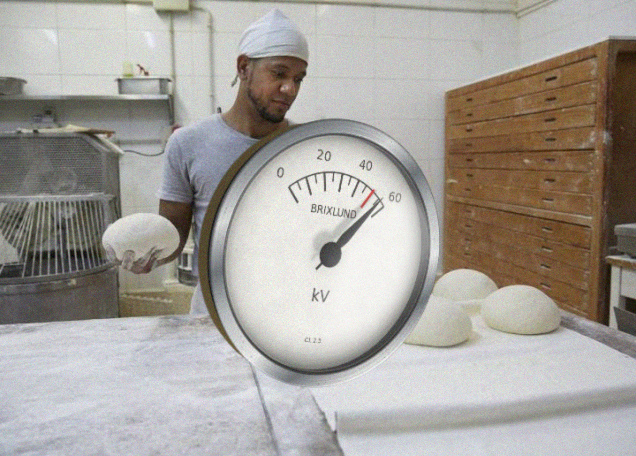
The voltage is 55 kV
